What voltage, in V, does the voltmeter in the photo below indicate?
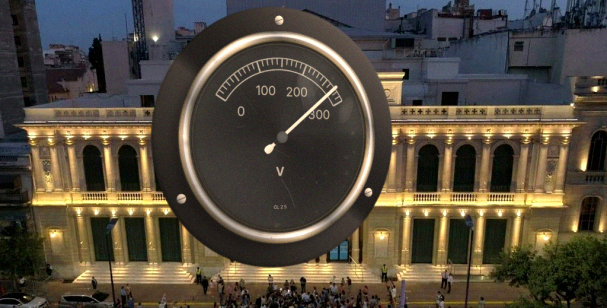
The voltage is 270 V
